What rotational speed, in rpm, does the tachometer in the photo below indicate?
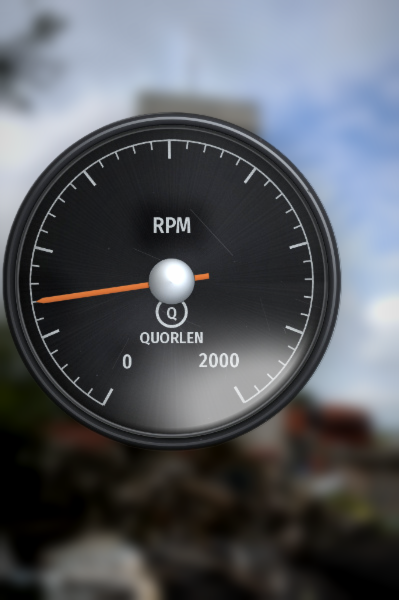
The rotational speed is 350 rpm
